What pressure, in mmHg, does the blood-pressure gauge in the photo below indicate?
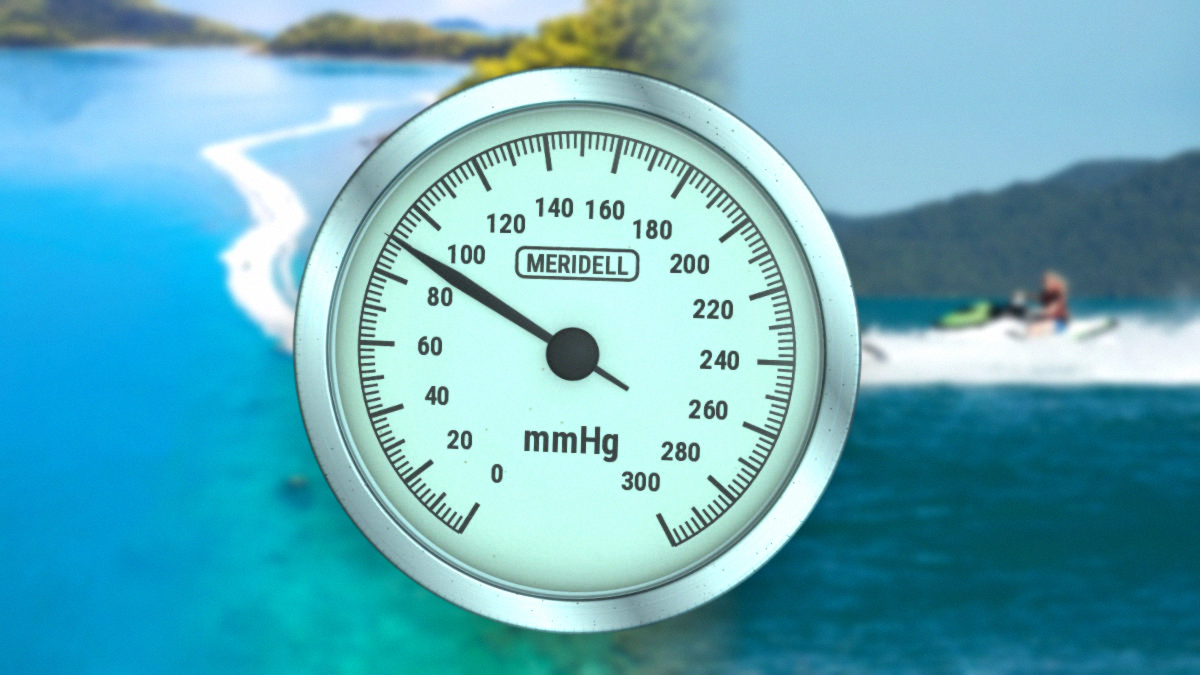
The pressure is 90 mmHg
